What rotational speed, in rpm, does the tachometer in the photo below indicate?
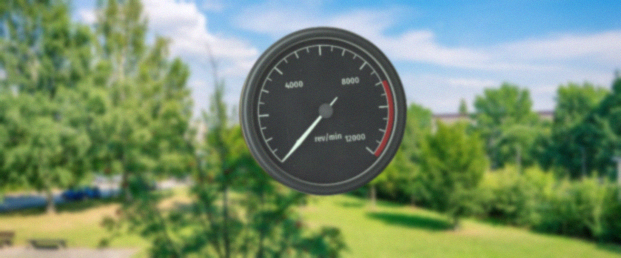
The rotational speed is 0 rpm
